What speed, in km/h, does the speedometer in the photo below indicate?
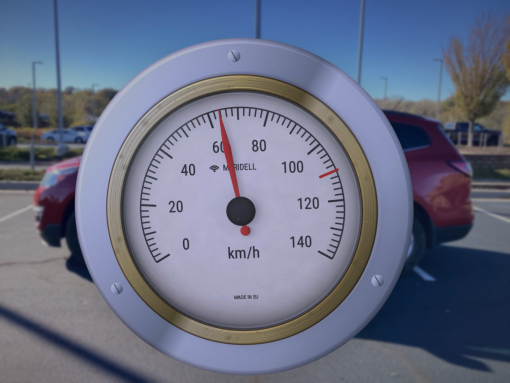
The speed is 64 km/h
